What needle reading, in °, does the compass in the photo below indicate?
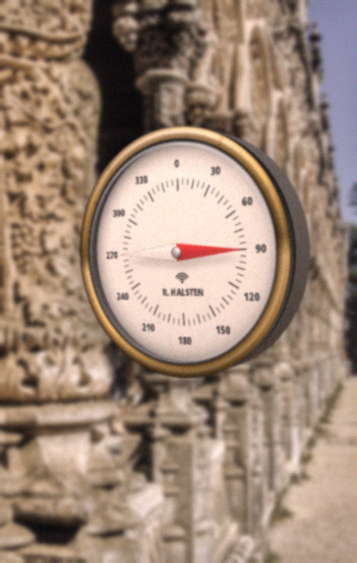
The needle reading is 90 °
